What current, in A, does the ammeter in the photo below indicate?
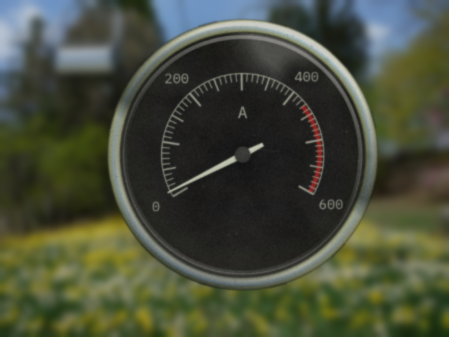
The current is 10 A
